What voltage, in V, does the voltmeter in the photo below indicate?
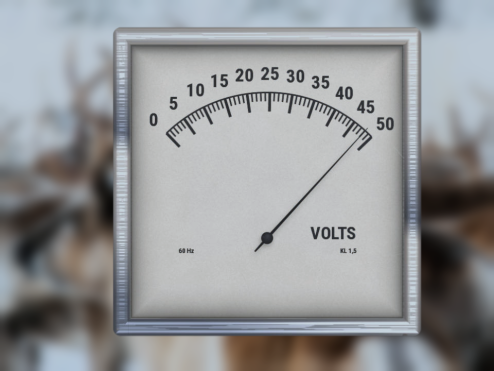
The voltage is 48 V
